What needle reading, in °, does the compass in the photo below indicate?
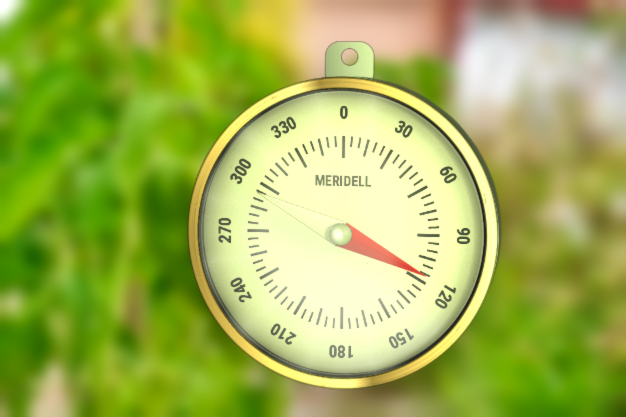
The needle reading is 115 °
